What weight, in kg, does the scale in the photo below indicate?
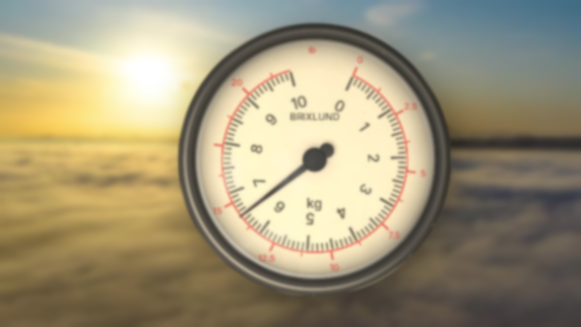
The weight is 6.5 kg
